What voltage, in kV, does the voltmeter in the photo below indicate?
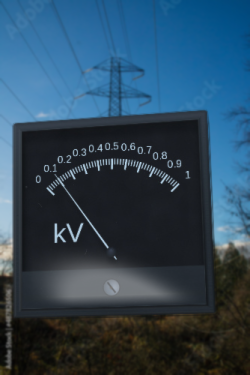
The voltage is 0.1 kV
